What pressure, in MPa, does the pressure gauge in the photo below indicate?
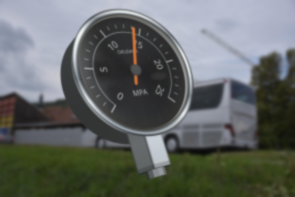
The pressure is 14 MPa
